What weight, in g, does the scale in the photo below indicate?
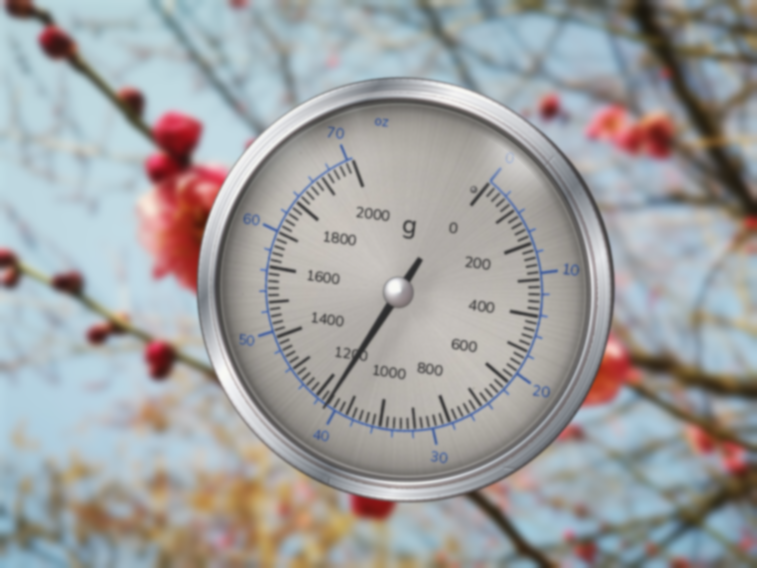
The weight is 1160 g
